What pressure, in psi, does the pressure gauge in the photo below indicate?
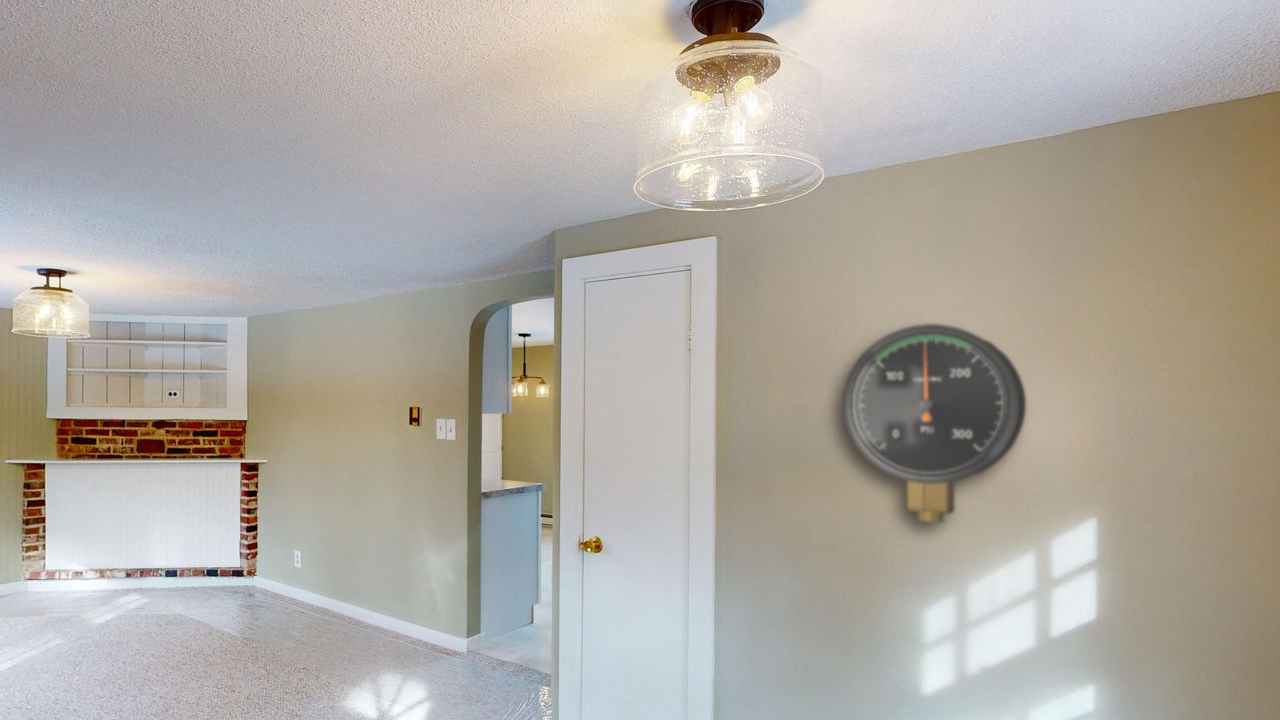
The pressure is 150 psi
